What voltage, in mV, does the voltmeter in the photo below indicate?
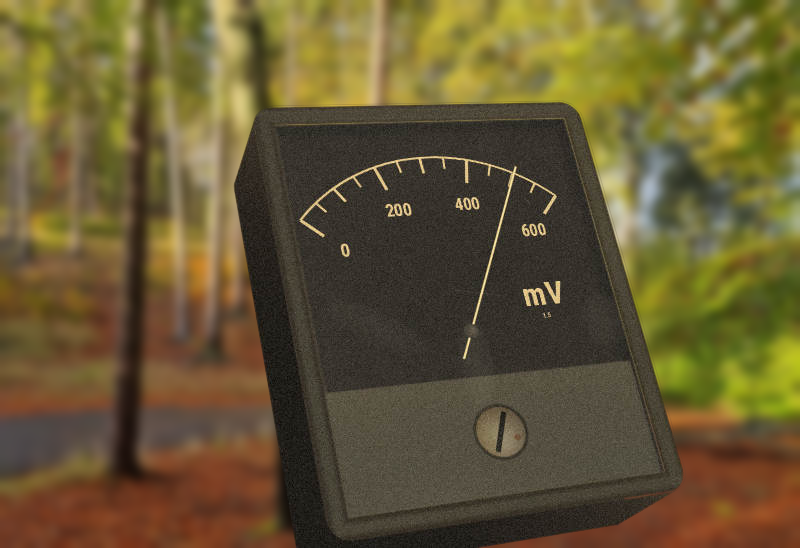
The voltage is 500 mV
